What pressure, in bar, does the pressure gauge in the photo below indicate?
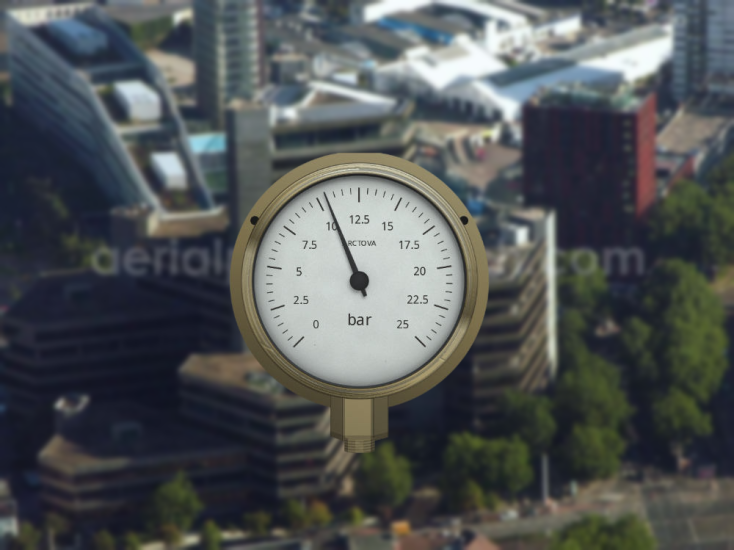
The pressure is 10.5 bar
